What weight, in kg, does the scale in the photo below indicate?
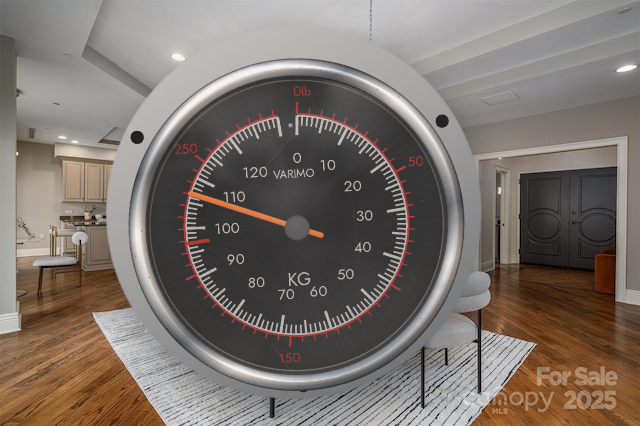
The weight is 107 kg
